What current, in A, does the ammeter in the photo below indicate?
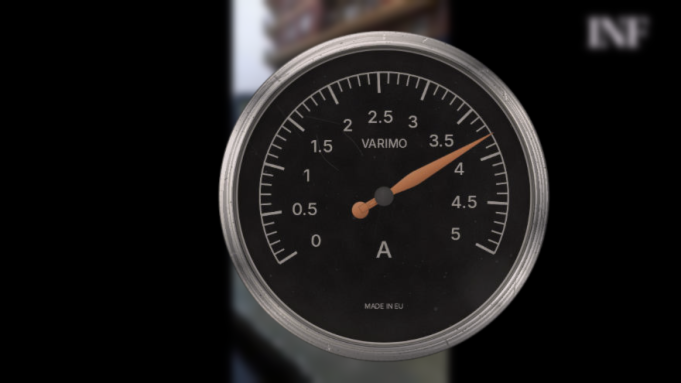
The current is 3.8 A
